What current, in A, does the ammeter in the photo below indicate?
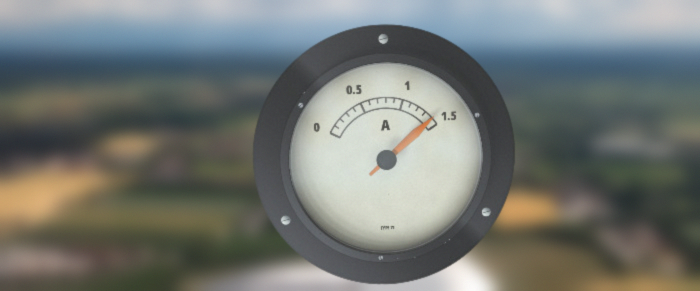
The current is 1.4 A
